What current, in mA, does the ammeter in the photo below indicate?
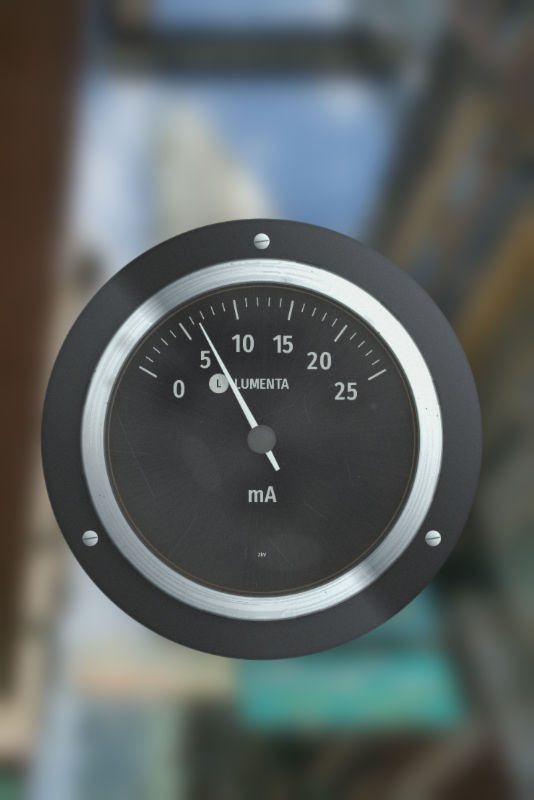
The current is 6.5 mA
